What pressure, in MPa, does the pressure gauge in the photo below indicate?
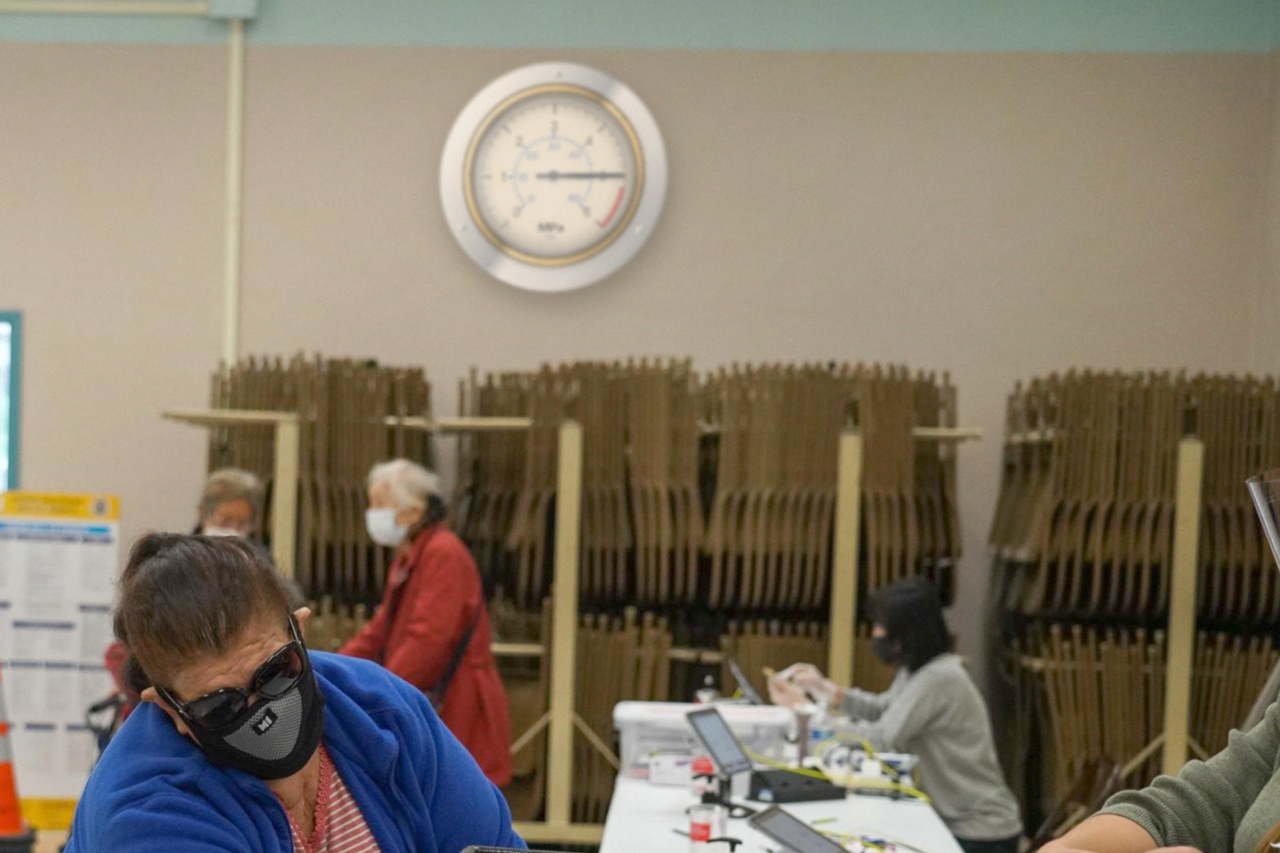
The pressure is 5 MPa
